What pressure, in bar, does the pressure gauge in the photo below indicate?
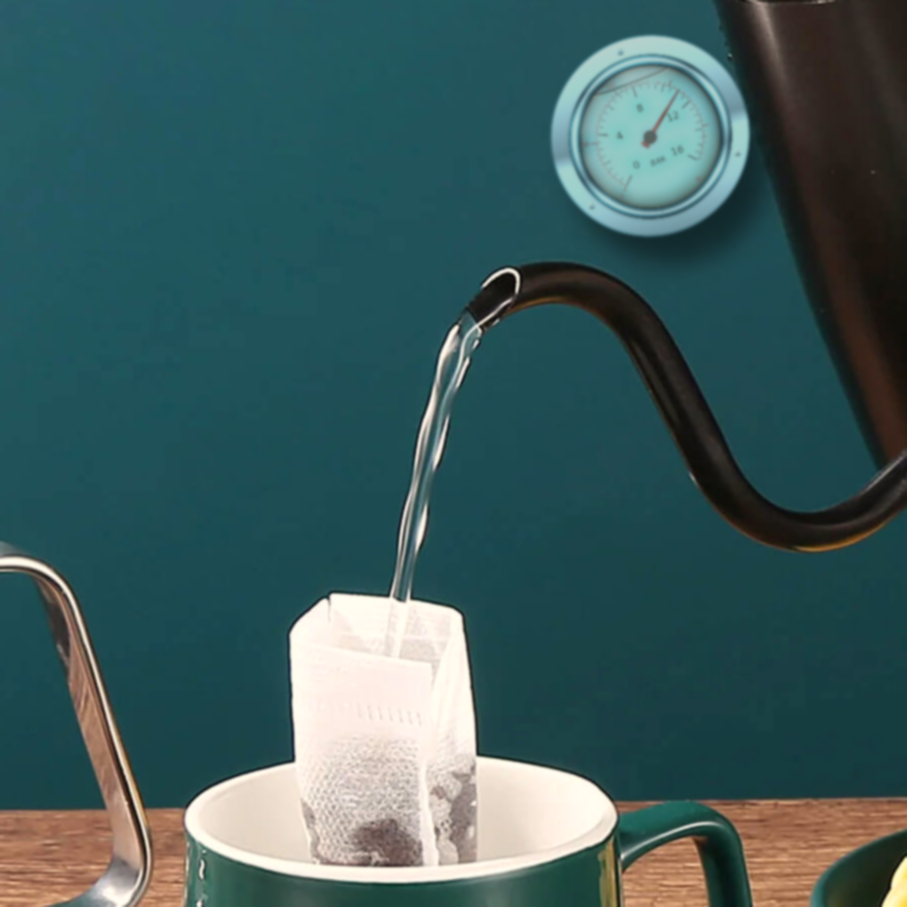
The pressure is 11 bar
